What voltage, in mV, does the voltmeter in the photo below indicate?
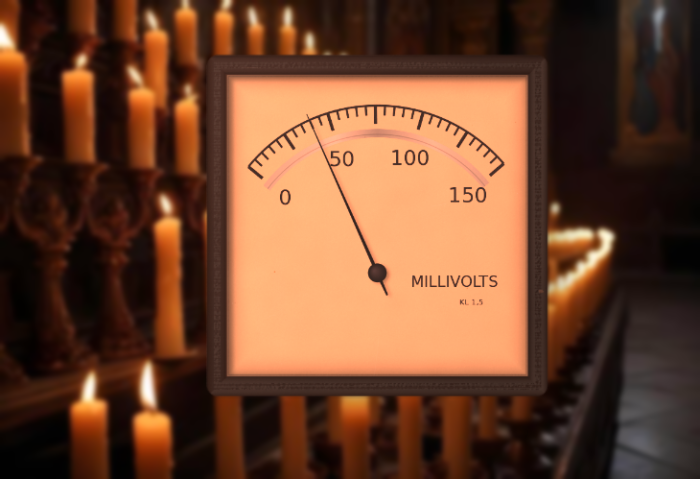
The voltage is 40 mV
